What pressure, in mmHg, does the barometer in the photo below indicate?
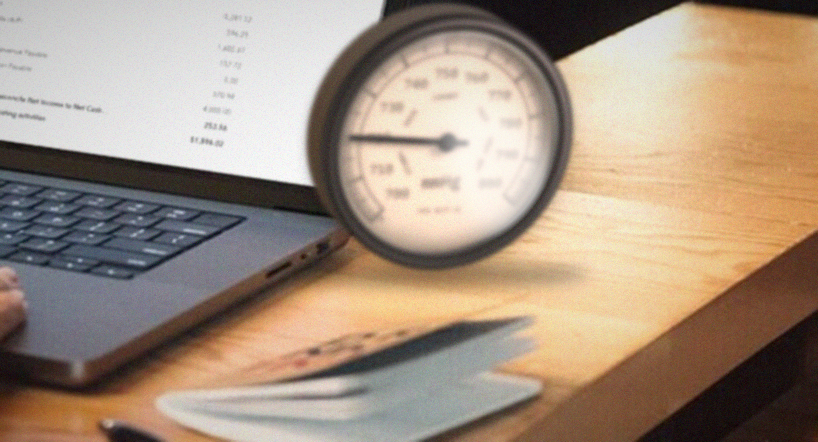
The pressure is 720 mmHg
